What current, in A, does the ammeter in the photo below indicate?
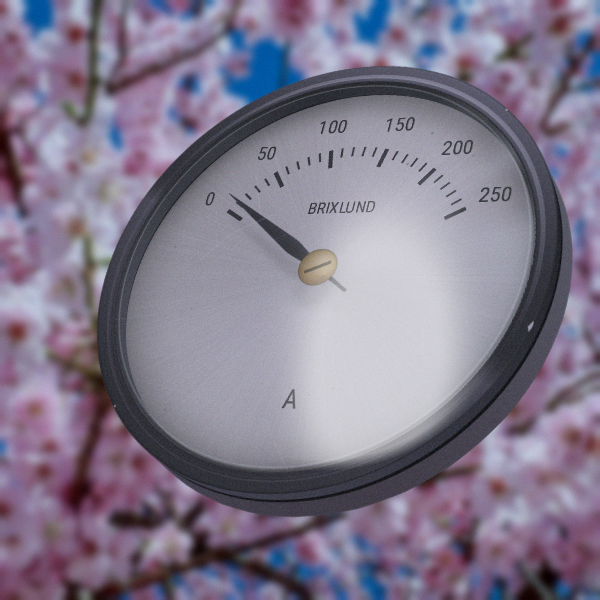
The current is 10 A
